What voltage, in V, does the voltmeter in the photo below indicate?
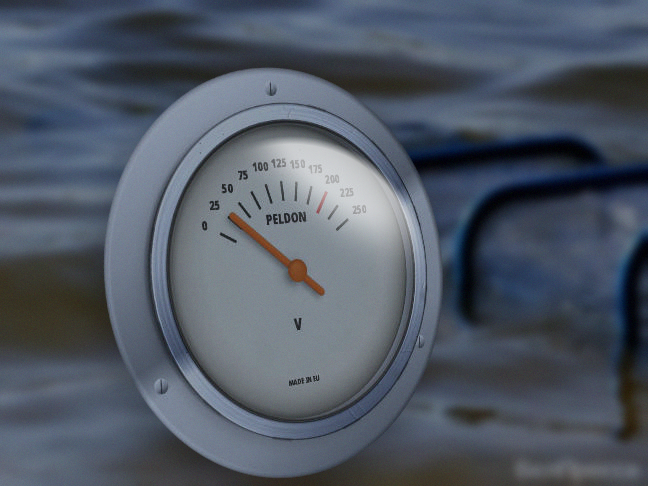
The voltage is 25 V
